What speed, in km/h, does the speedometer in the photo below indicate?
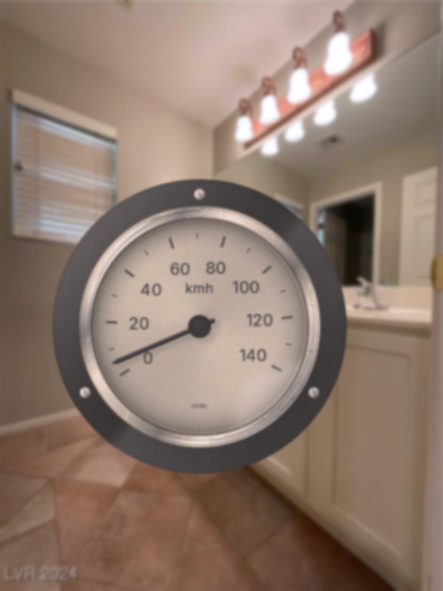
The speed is 5 km/h
